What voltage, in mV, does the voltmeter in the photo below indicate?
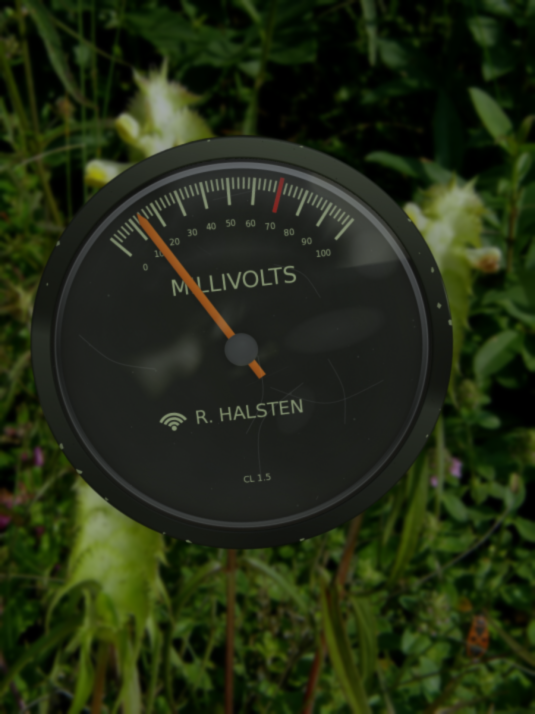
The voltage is 14 mV
